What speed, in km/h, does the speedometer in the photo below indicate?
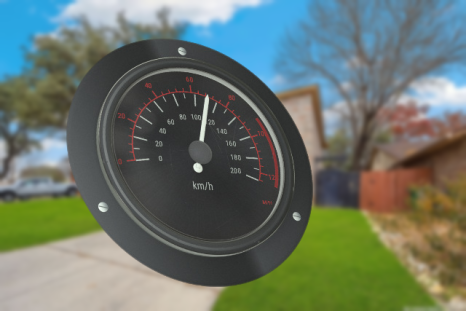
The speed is 110 km/h
